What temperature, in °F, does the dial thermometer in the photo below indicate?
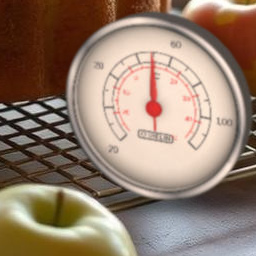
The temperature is 50 °F
